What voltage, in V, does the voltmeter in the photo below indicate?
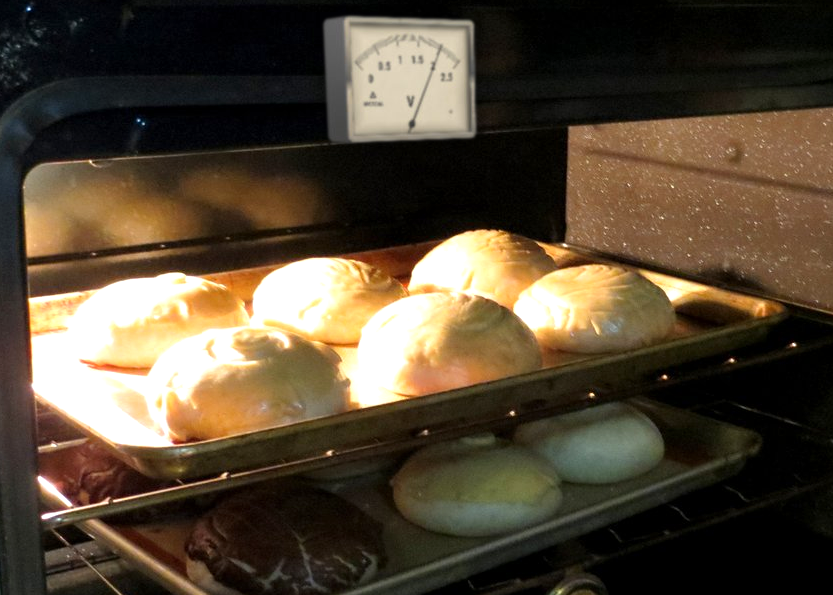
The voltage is 2 V
